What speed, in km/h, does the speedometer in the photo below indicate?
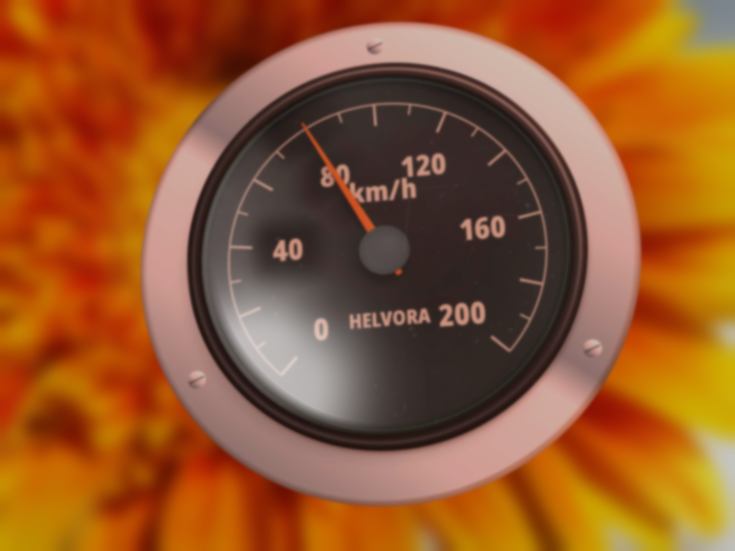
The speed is 80 km/h
